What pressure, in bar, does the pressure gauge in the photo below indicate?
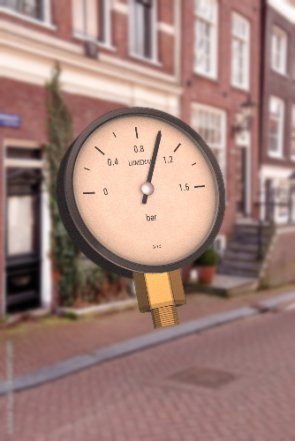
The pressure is 1 bar
